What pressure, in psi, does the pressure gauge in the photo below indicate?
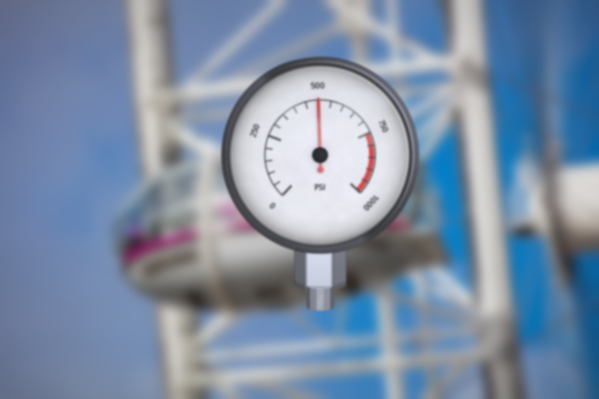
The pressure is 500 psi
